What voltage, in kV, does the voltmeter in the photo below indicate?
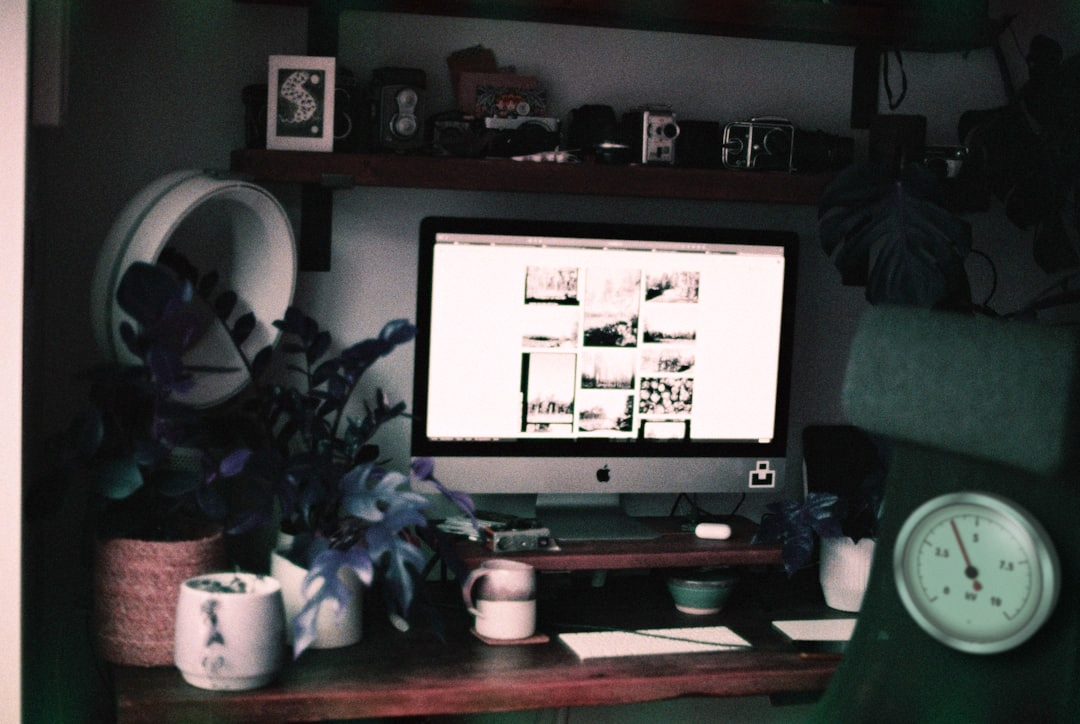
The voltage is 4 kV
